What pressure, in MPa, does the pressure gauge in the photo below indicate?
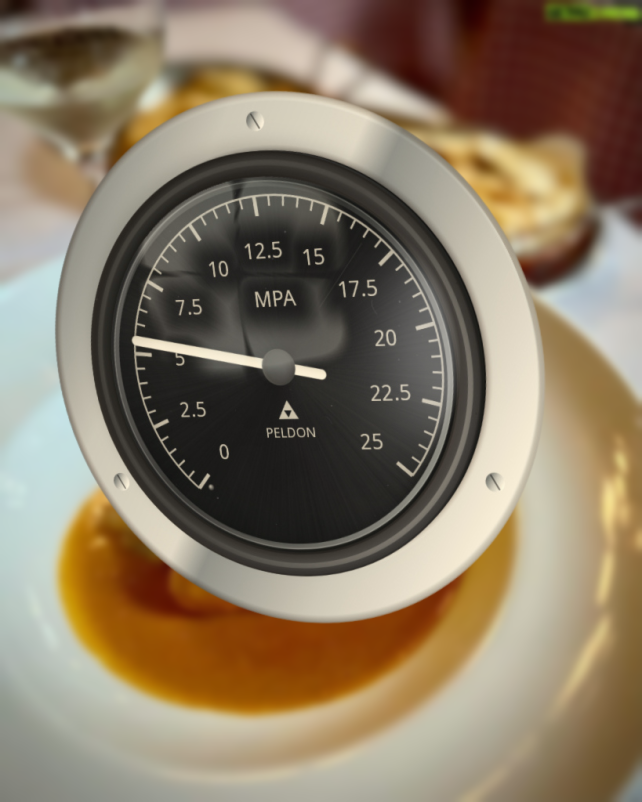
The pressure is 5.5 MPa
